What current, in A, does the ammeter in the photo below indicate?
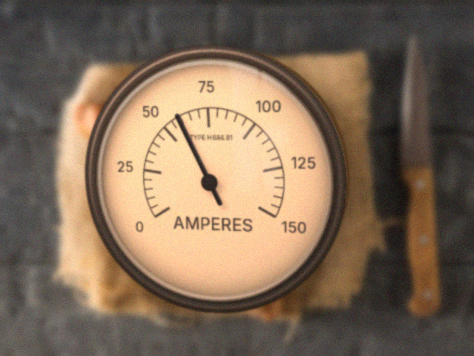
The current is 60 A
